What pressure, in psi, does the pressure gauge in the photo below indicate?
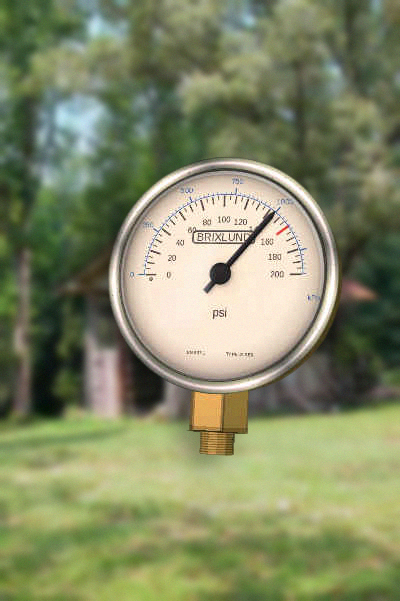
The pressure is 145 psi
